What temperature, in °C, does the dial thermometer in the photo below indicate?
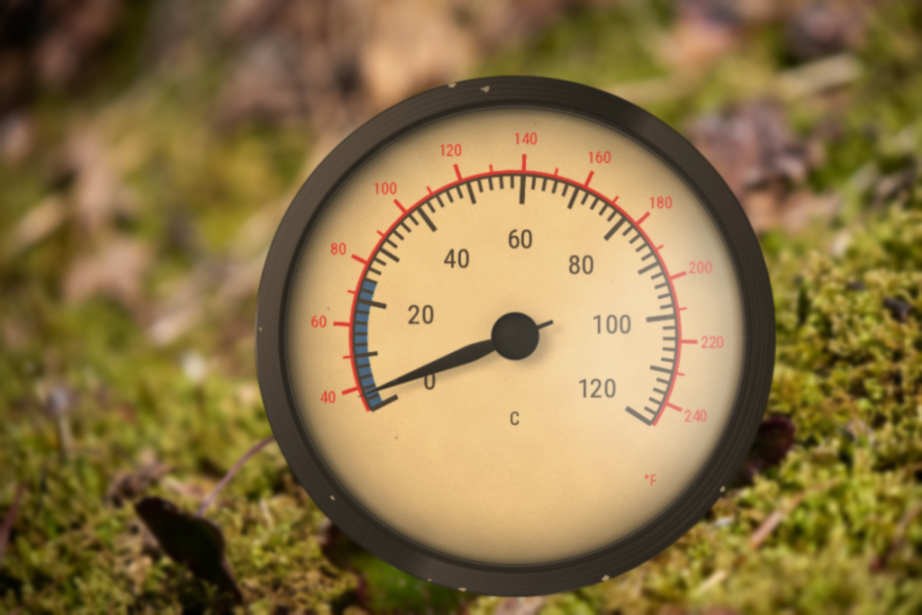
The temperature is 3 °C
